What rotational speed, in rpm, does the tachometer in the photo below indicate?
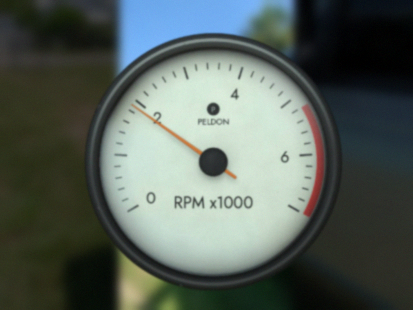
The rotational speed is 1900 rpm
